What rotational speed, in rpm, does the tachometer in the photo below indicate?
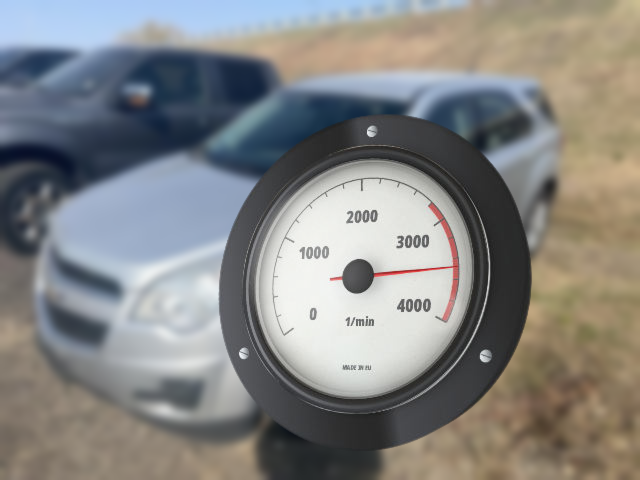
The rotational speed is 3500 rpm
